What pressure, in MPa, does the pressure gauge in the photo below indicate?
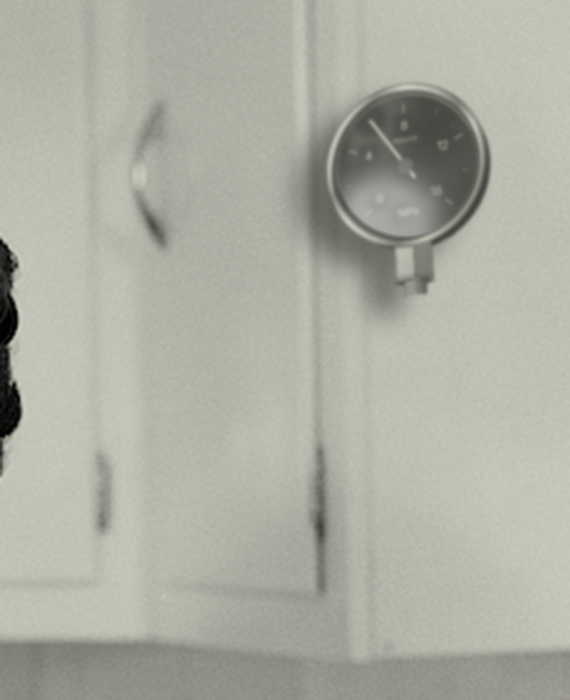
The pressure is 6 MPa
